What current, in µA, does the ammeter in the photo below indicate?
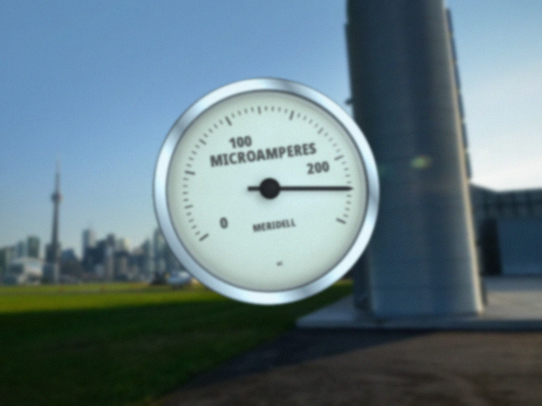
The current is 225 µA
